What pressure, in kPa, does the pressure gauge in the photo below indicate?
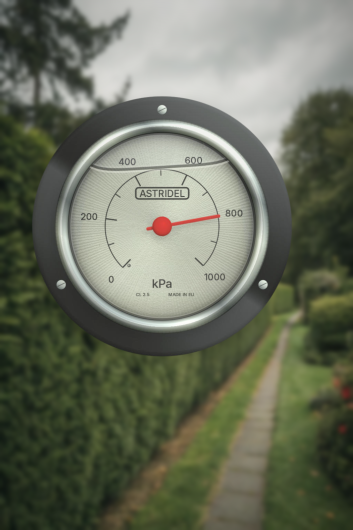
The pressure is 800 kPa
